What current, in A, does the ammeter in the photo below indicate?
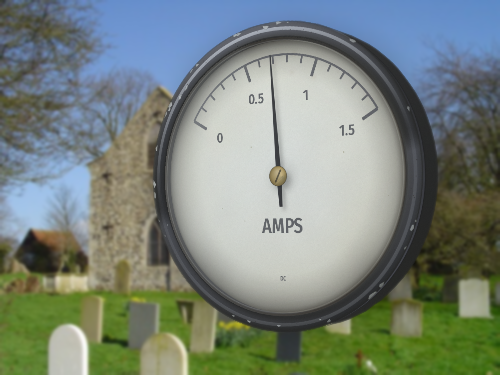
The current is 0.7 A
